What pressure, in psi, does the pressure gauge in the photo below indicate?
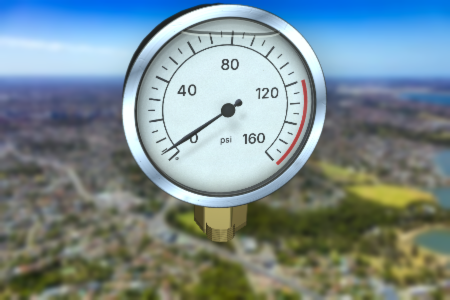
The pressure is 5 psi
